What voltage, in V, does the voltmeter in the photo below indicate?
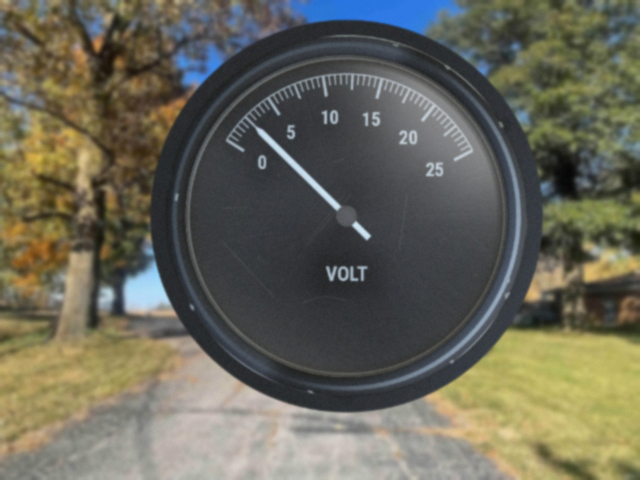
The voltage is 2.5 V
